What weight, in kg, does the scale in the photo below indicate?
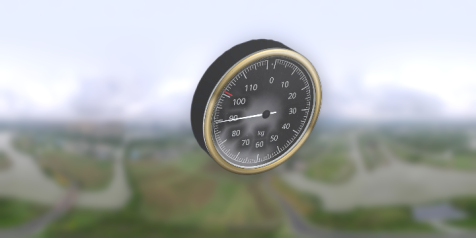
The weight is 90 kg
